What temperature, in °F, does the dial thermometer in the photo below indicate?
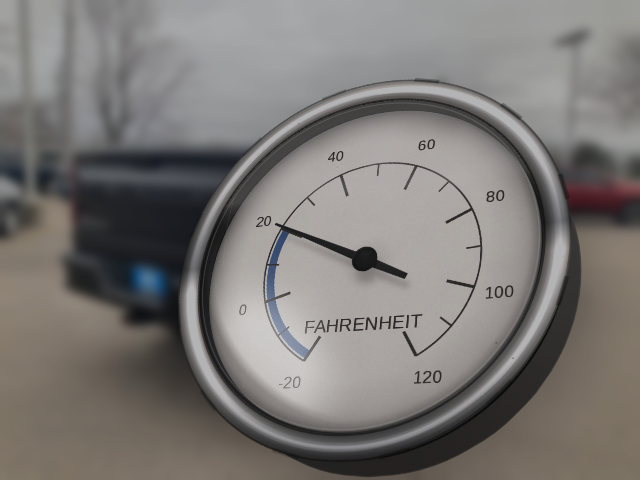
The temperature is 20 °F
